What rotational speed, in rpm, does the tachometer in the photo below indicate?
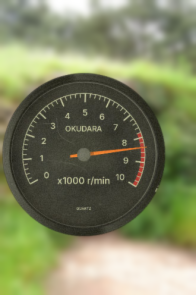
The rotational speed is 8400 rpm
